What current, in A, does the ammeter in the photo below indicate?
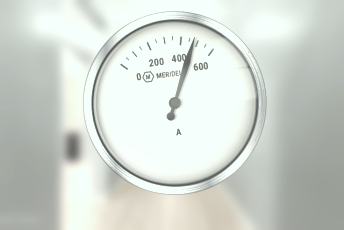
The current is 475 A
